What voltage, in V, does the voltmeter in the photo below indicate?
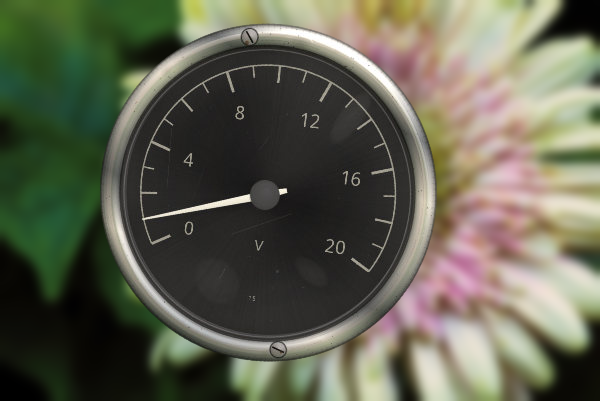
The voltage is 1 V
